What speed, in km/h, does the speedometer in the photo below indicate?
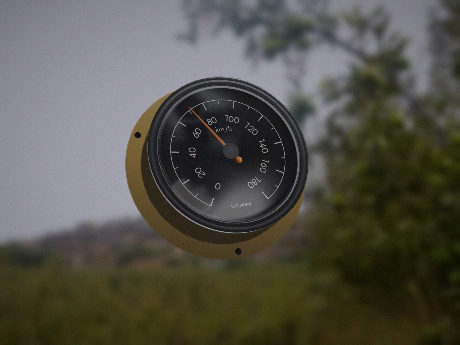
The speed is 70 km/h
